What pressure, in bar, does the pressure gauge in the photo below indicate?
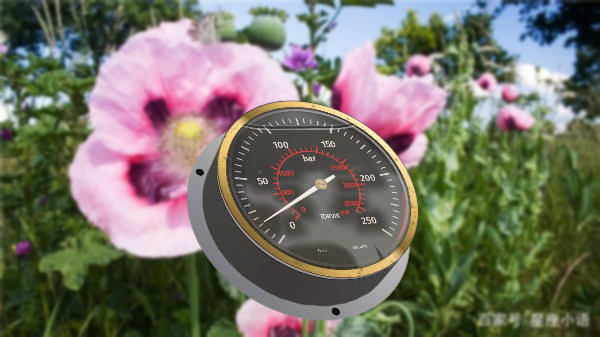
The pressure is 15 bar
